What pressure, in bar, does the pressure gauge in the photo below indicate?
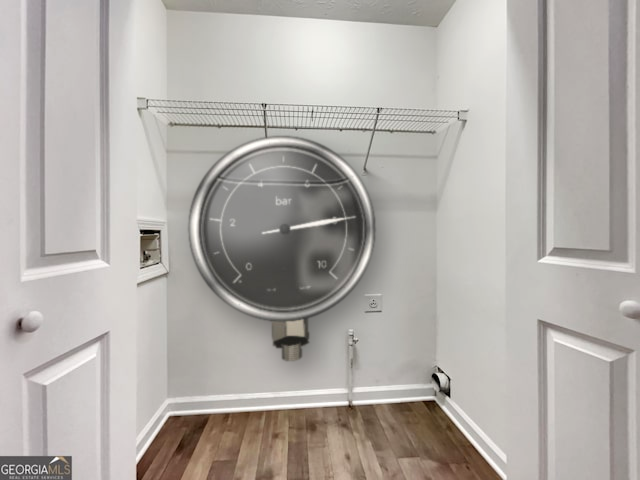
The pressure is 8 bar
